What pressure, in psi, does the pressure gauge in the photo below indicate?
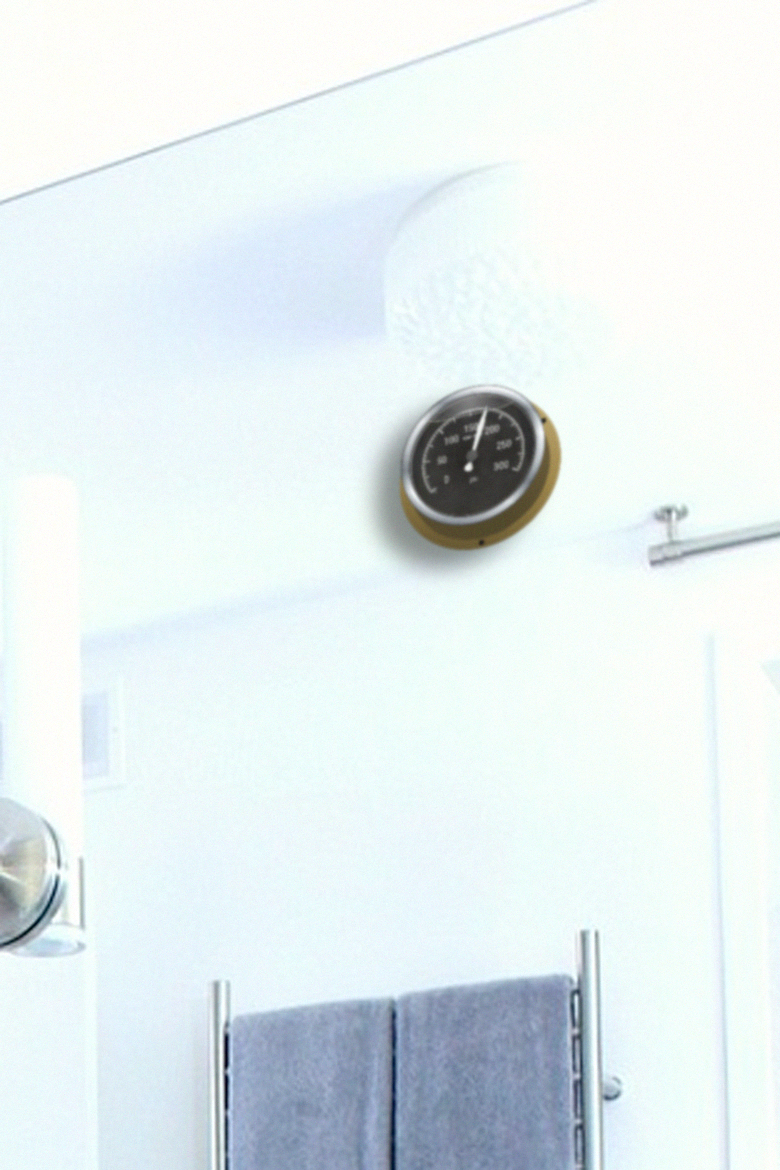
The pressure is 175 psi
